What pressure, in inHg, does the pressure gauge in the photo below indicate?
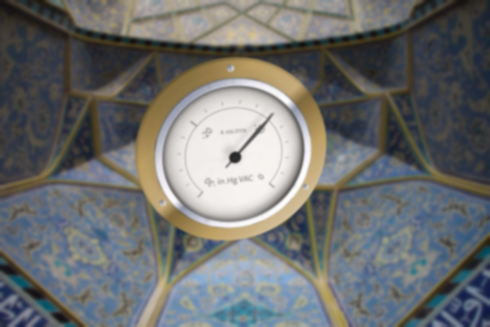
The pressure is -10 inHg
